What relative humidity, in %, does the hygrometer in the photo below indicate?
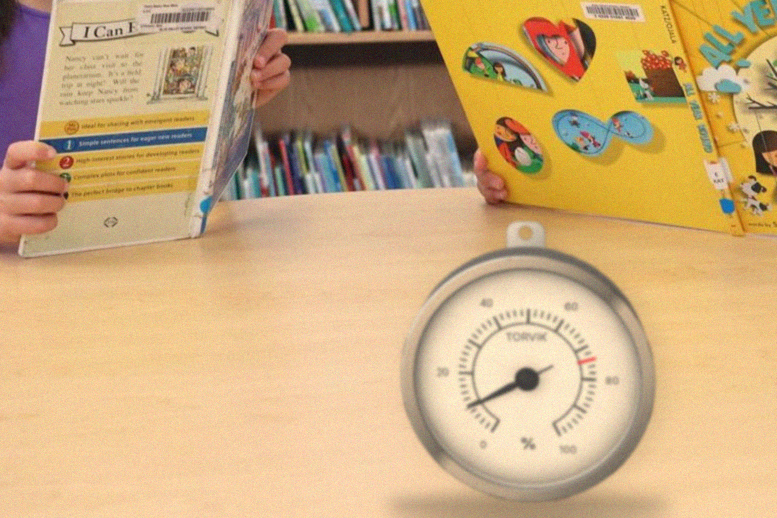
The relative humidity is 10 %
